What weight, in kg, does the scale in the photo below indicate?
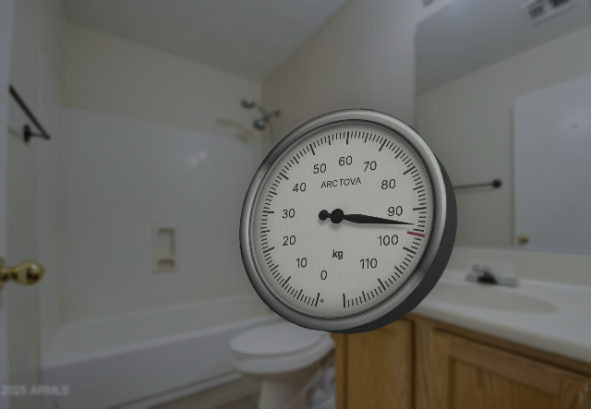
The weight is 94 kg
